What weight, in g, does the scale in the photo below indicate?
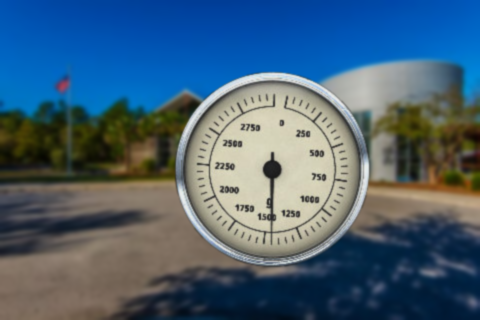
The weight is 1450 g
